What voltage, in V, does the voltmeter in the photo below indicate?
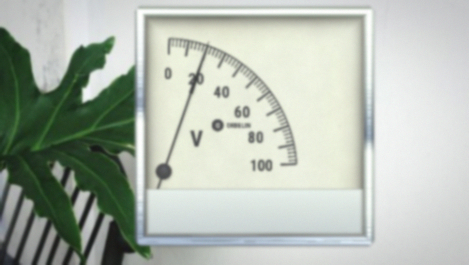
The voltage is 20 V
